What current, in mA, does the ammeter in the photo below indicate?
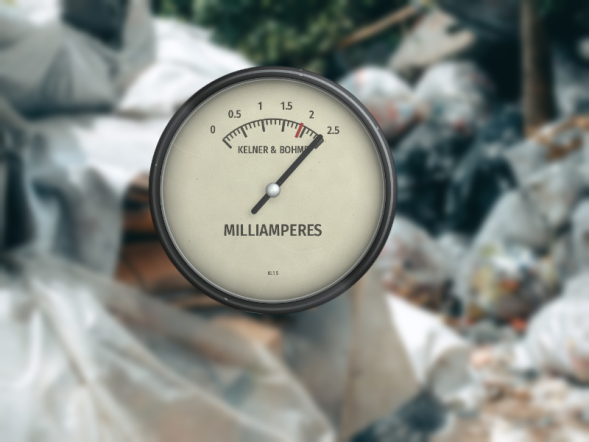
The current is 2.4 mA
